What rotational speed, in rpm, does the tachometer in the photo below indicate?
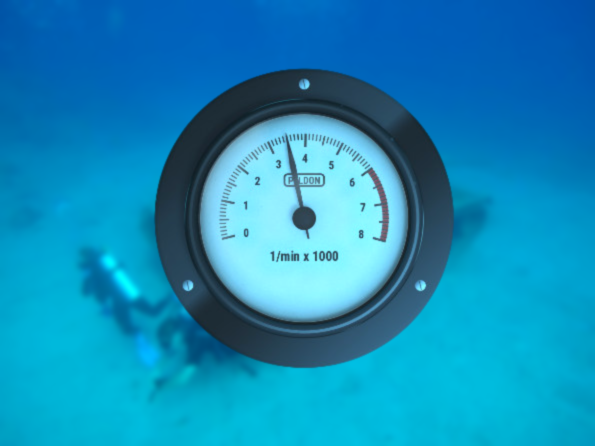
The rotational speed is 3500 rpm
